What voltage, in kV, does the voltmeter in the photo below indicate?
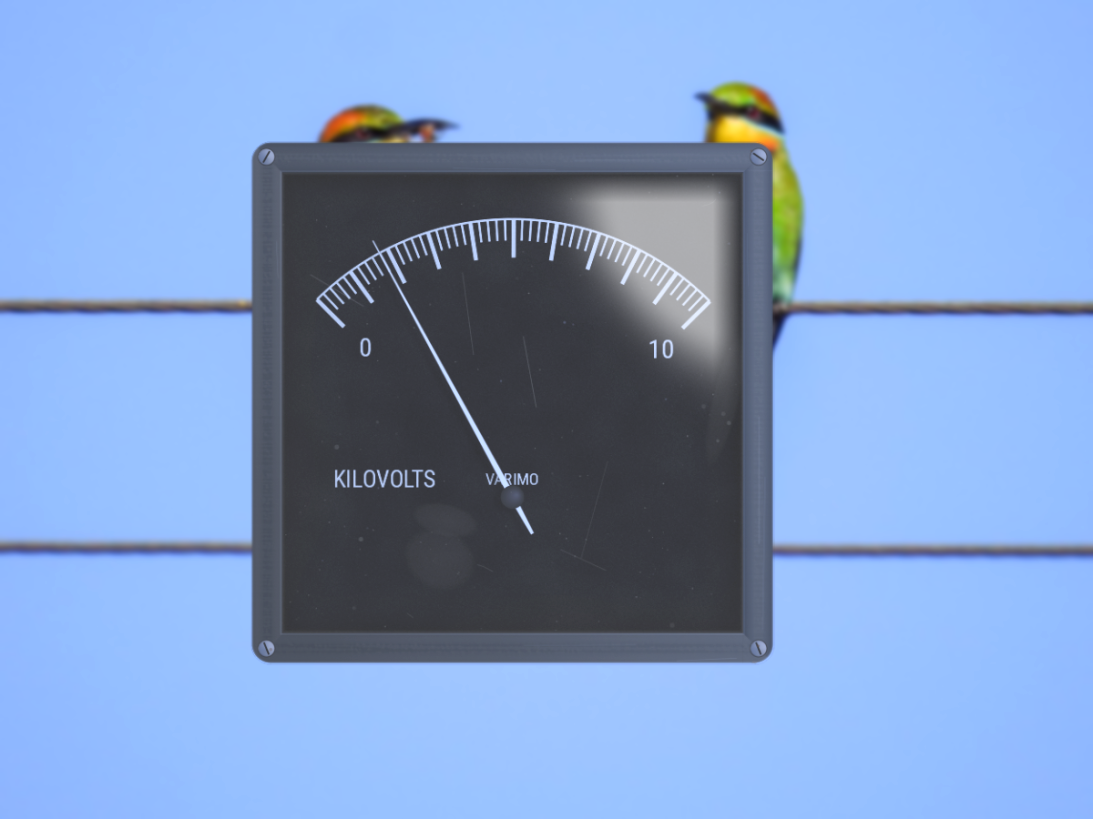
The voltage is 1.8 kV
